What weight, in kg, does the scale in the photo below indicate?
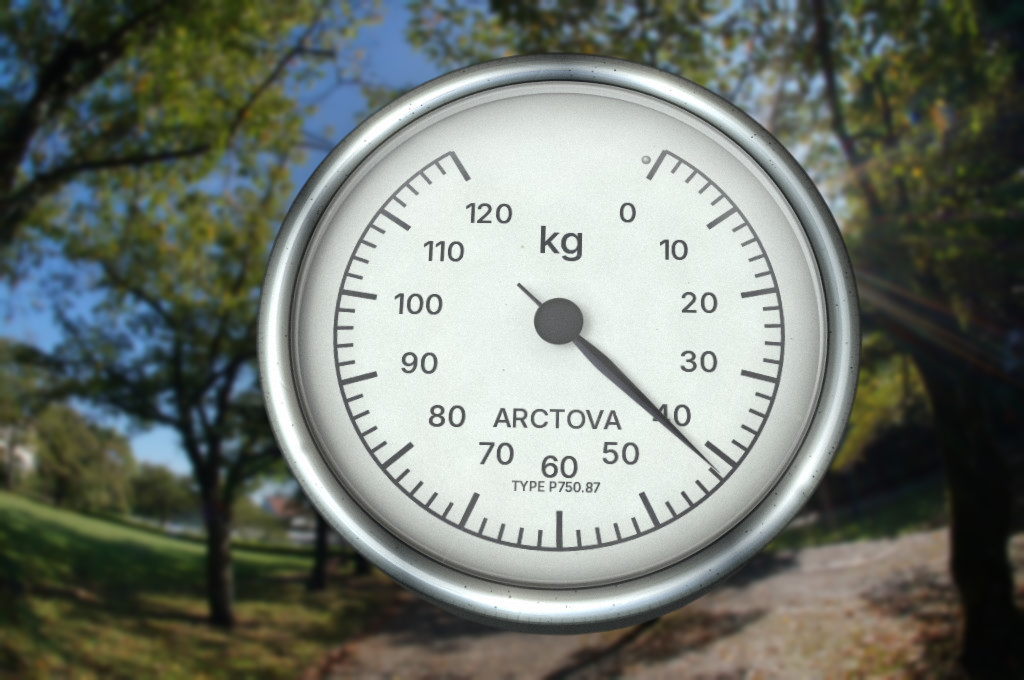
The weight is 42 kg
